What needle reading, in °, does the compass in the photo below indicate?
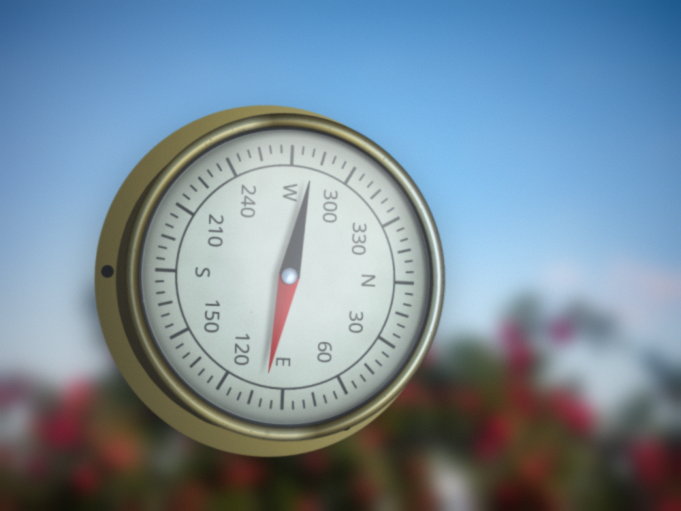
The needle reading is 100 °
